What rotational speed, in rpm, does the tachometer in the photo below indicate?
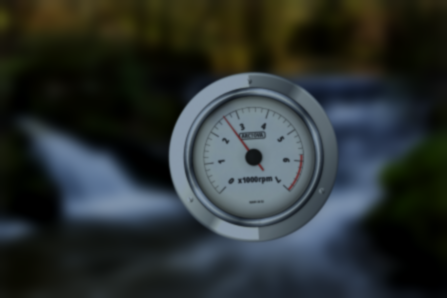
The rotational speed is 2600 rpm
